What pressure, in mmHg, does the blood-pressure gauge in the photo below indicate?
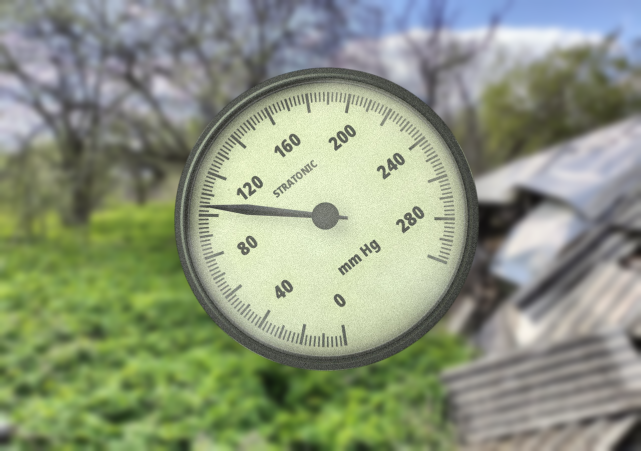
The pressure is 104 mmHg
